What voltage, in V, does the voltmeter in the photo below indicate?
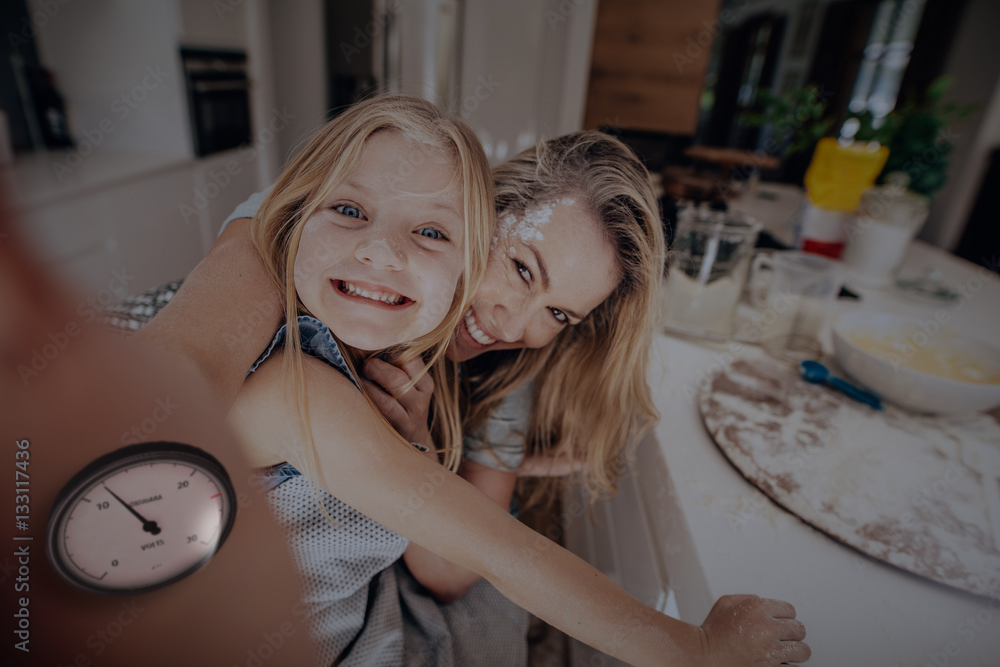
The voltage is 12 V
